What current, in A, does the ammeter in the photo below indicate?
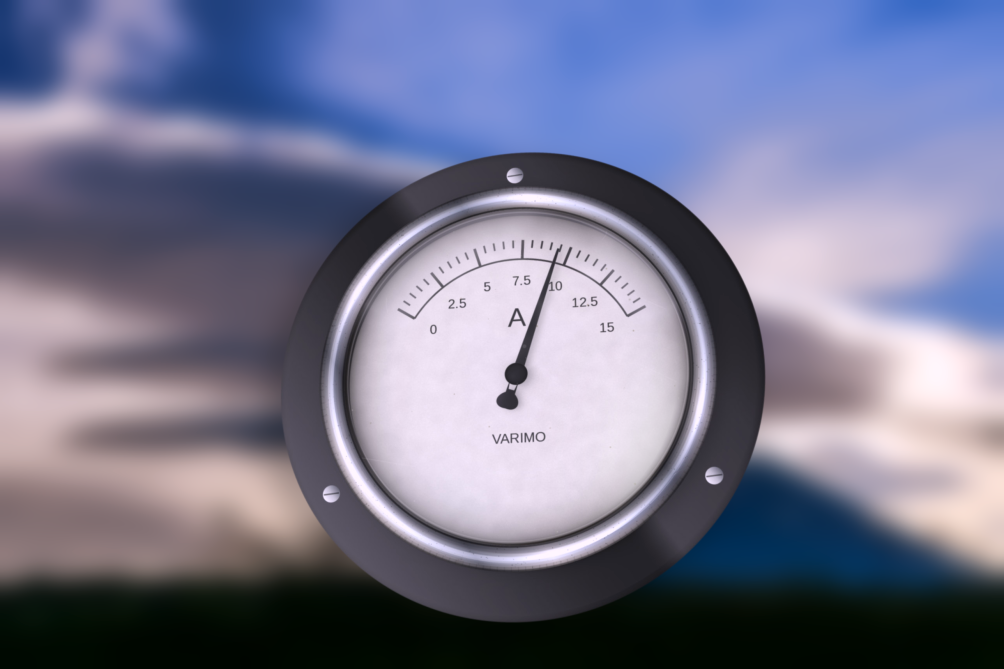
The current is 9.5 A
